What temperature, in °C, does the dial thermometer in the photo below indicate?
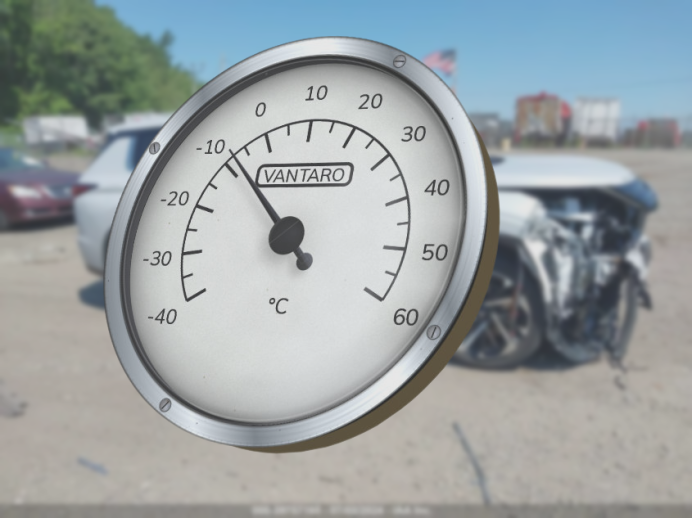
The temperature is -7.5 °C
